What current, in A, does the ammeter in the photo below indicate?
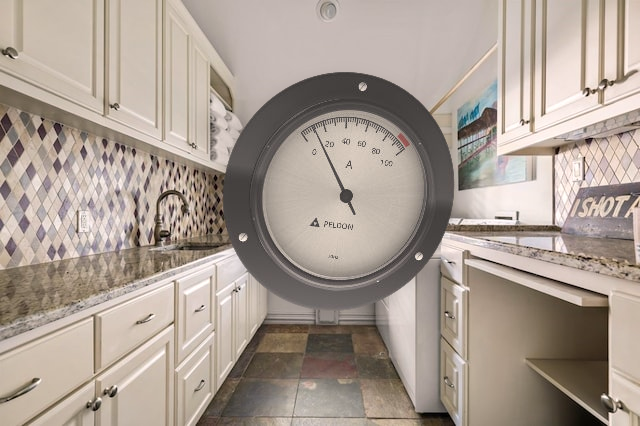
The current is 10 A
